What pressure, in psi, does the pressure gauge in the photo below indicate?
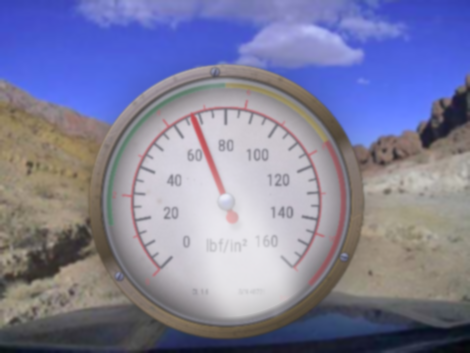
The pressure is 67.5 psi
